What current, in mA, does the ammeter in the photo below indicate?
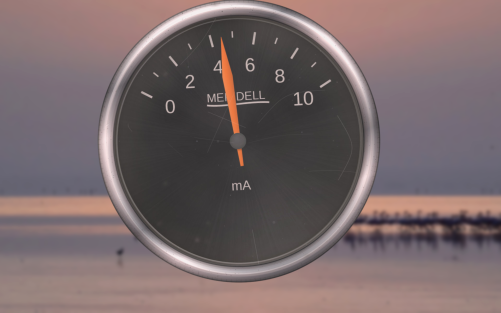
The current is 4.5 mA
